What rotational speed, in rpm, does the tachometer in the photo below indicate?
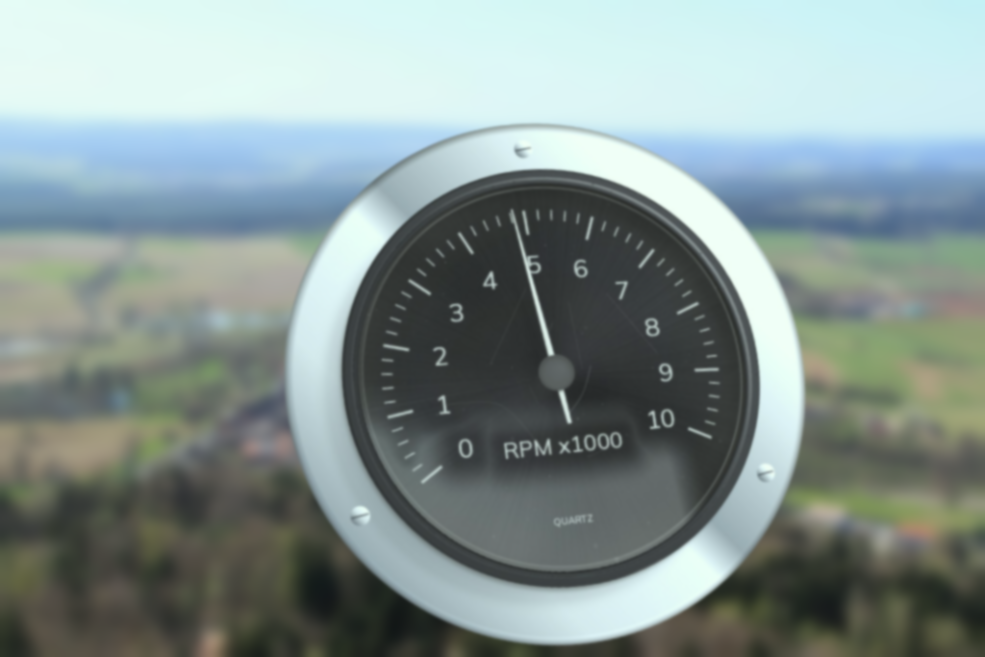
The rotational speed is 4800 rpm
